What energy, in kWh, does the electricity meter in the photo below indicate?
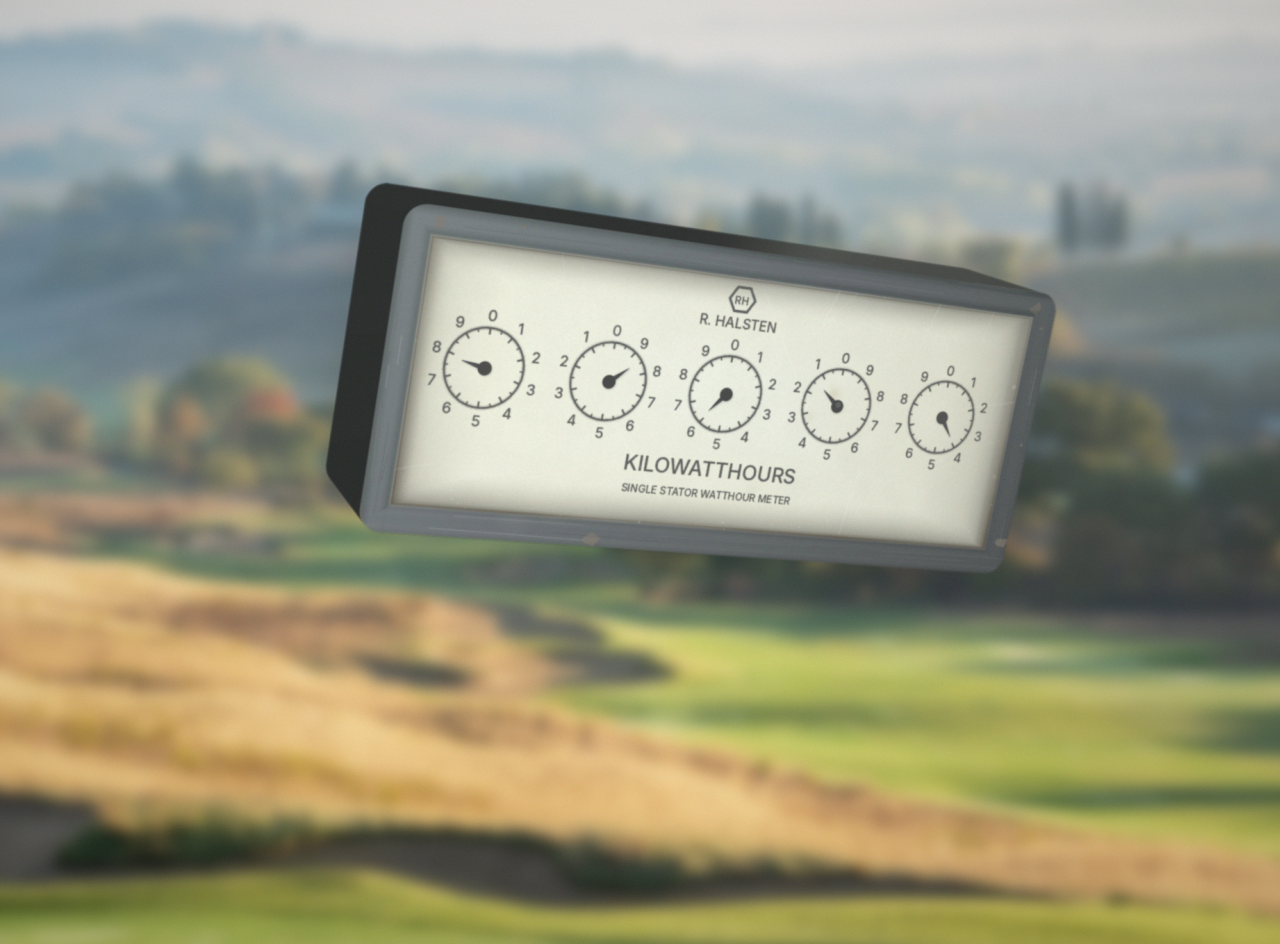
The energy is 78614 kWh
